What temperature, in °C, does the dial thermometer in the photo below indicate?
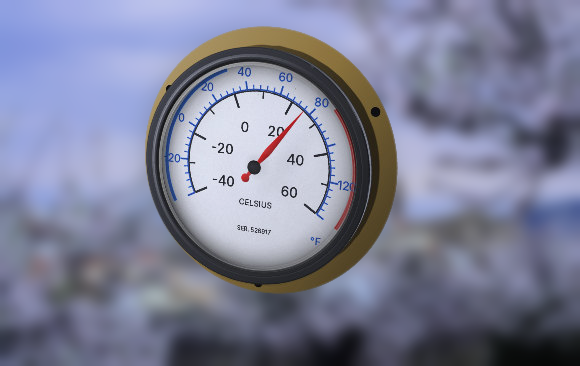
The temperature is 25 °C
